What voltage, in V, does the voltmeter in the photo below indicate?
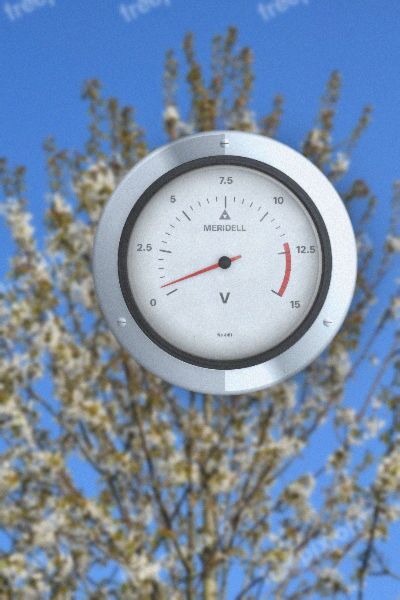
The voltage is 0.5 V
